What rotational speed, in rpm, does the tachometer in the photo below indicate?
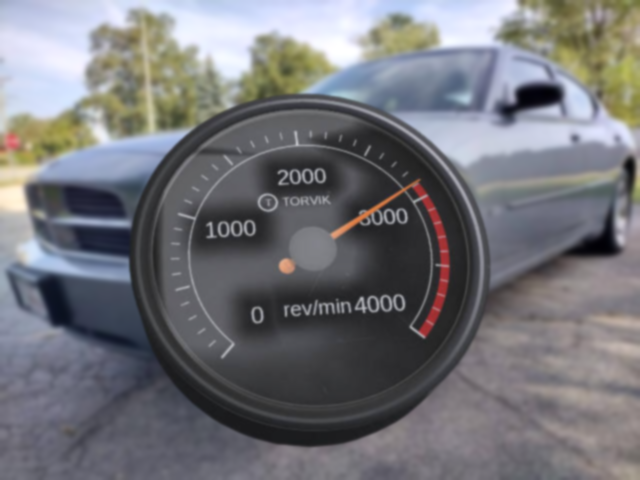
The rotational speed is 2900 rpm
